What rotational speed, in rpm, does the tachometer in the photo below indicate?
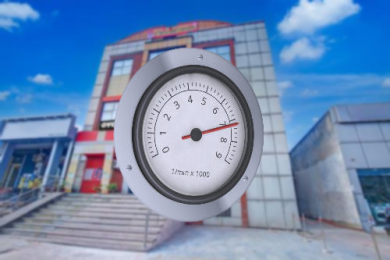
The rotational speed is 7200 rpm
